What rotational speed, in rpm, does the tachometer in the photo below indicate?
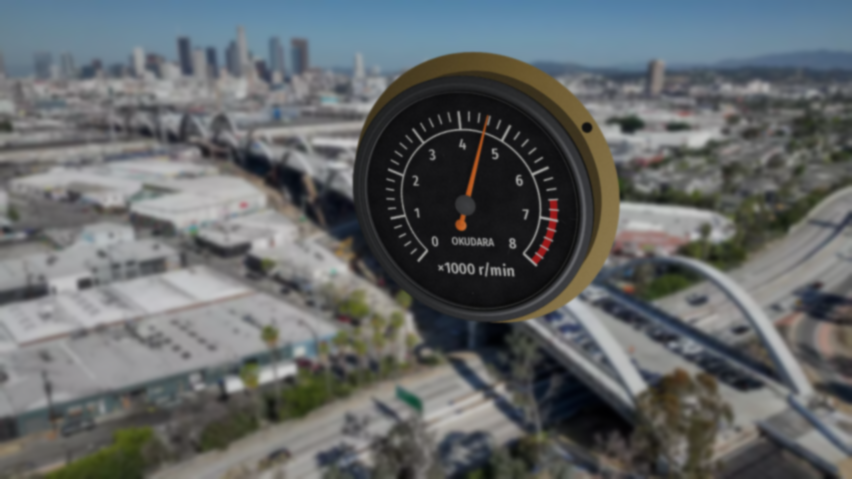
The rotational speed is 4600 rpm
